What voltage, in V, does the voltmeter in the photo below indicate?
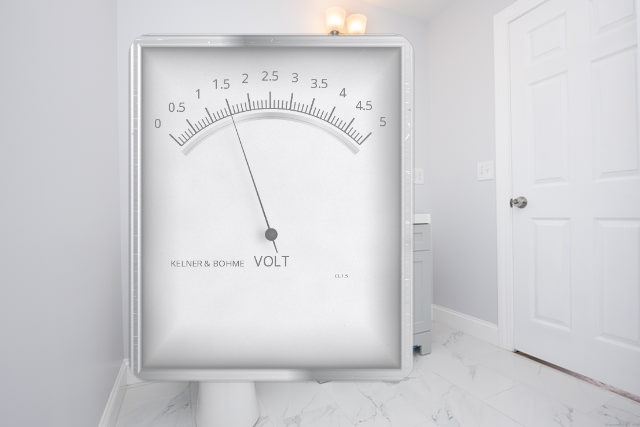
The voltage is 1.5 V
